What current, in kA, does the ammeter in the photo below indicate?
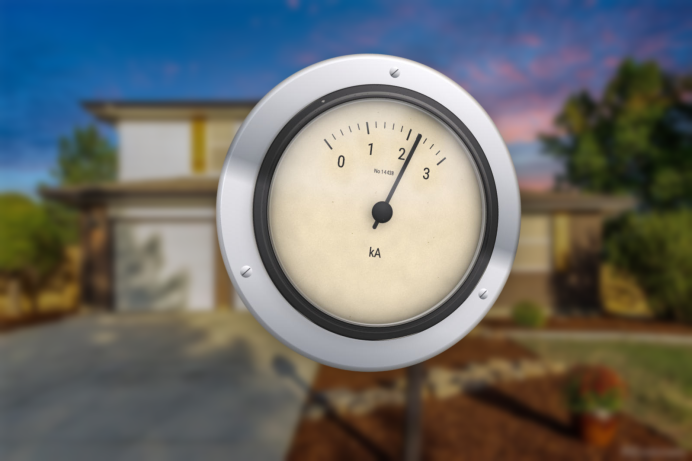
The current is 2.2 kA
